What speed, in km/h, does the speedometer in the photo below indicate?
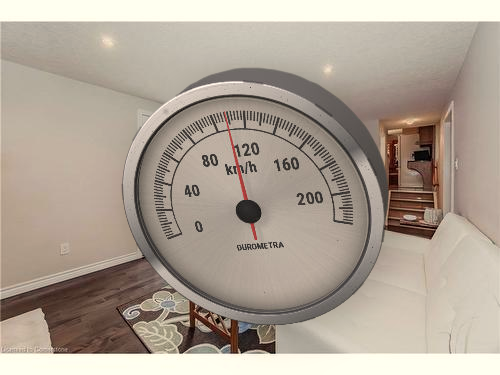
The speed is 110 km/h
